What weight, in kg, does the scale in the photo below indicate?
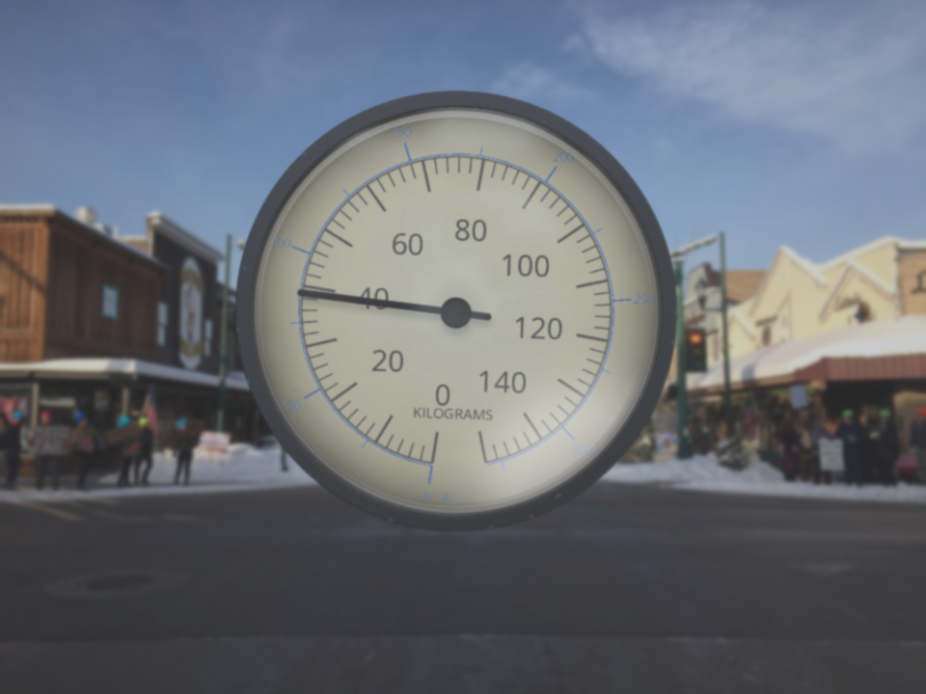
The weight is 39 kg
